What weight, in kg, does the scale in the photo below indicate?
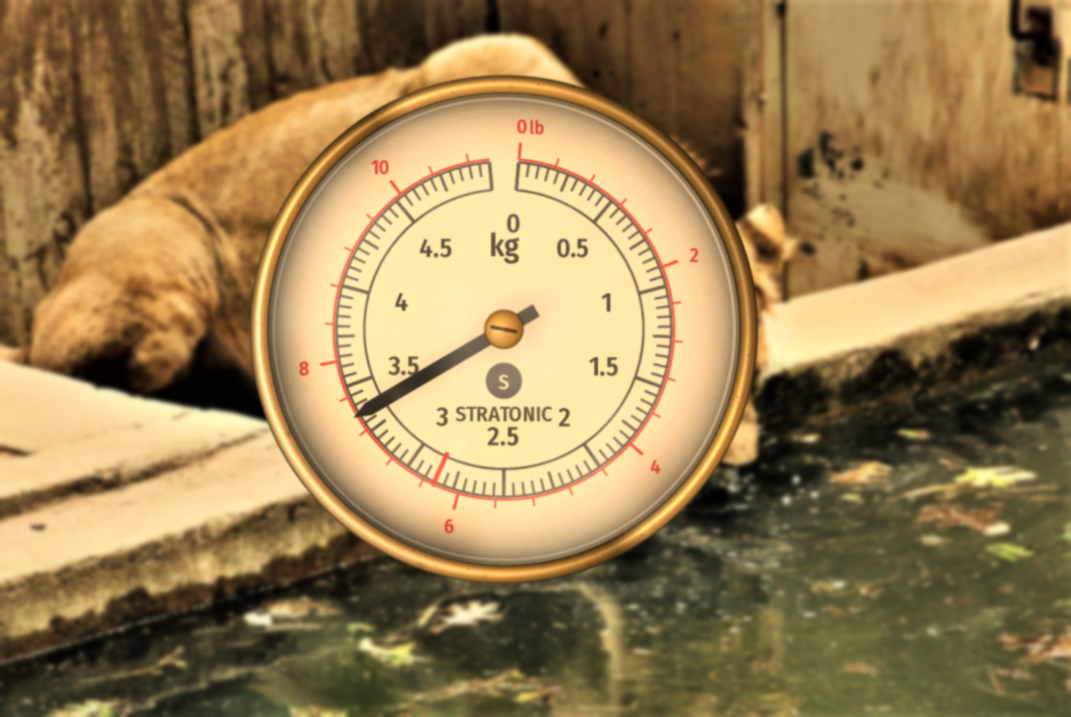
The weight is 3.35 kg
